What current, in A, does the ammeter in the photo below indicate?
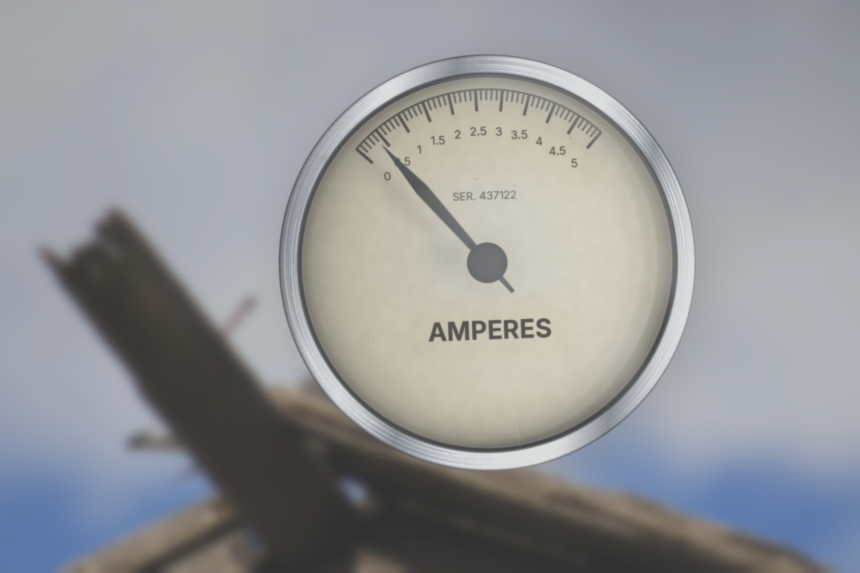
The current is 0.4 A
